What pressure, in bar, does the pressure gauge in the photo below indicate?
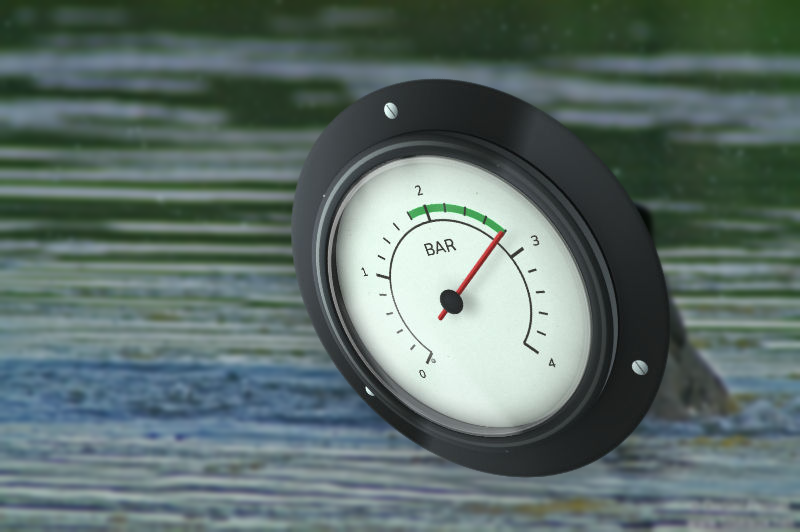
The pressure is 2.8 bar
